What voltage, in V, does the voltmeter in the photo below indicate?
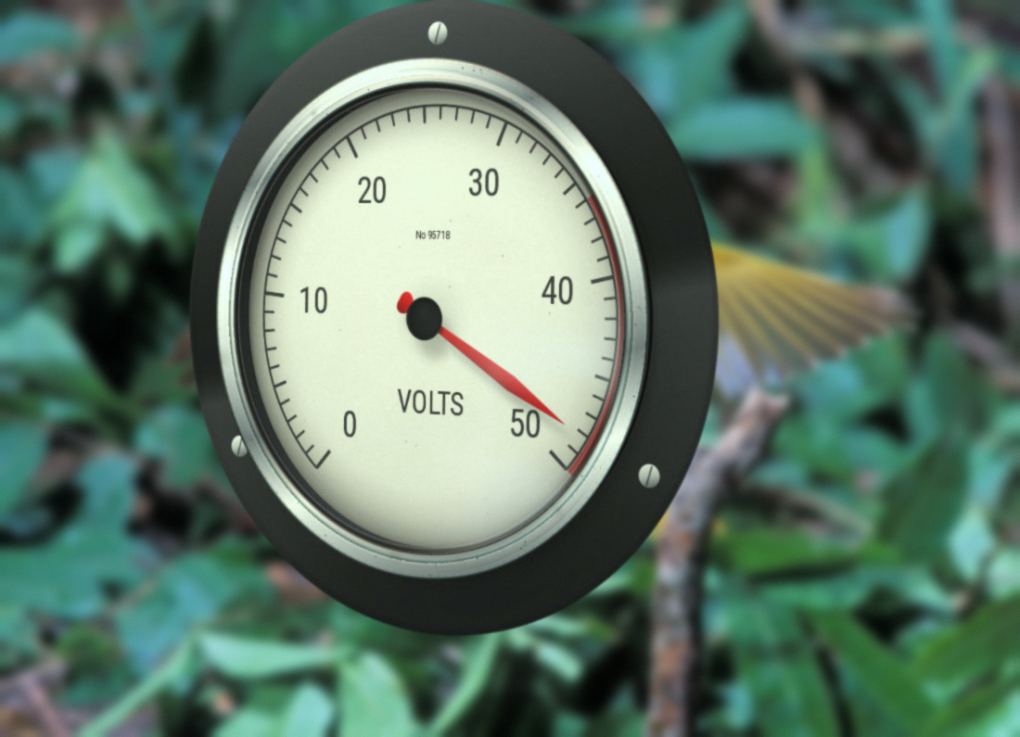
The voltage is 48 V
